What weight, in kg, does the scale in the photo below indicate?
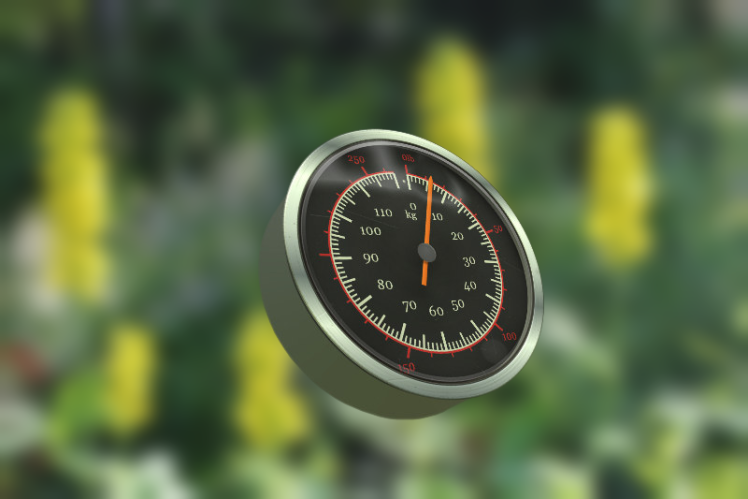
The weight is 5 kg
